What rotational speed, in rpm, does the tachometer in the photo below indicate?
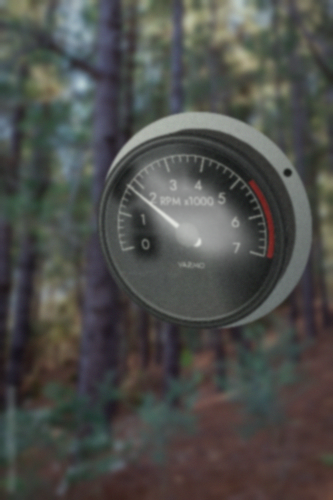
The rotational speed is 1800 rpm
